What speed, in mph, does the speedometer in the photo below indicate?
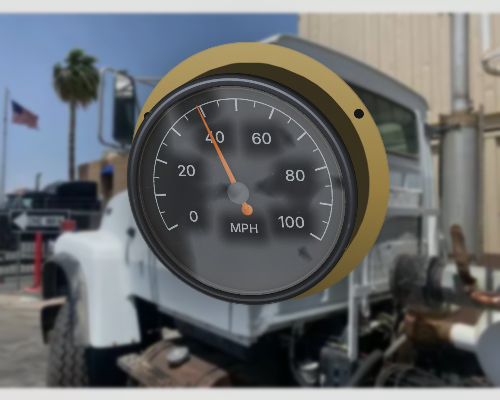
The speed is 40 mph
